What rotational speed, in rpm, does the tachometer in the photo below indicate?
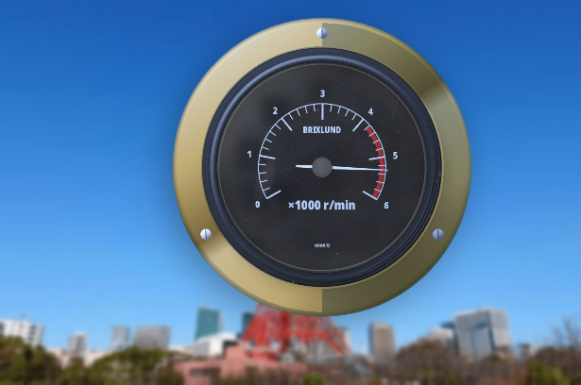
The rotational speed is 5300 rpm
